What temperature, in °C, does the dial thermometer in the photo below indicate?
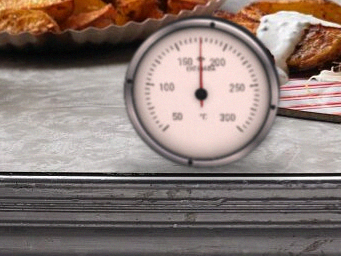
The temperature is 175 °C
